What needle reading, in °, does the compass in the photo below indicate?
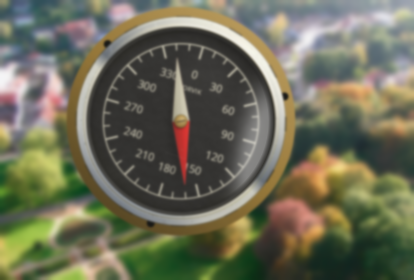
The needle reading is 160 °
